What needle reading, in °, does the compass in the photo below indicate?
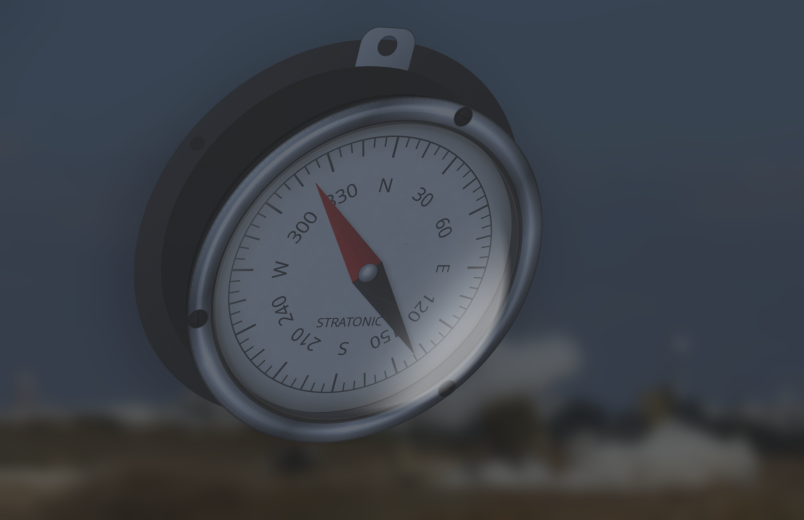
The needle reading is 320 °
